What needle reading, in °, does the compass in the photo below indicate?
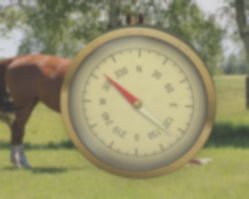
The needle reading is 310 °
